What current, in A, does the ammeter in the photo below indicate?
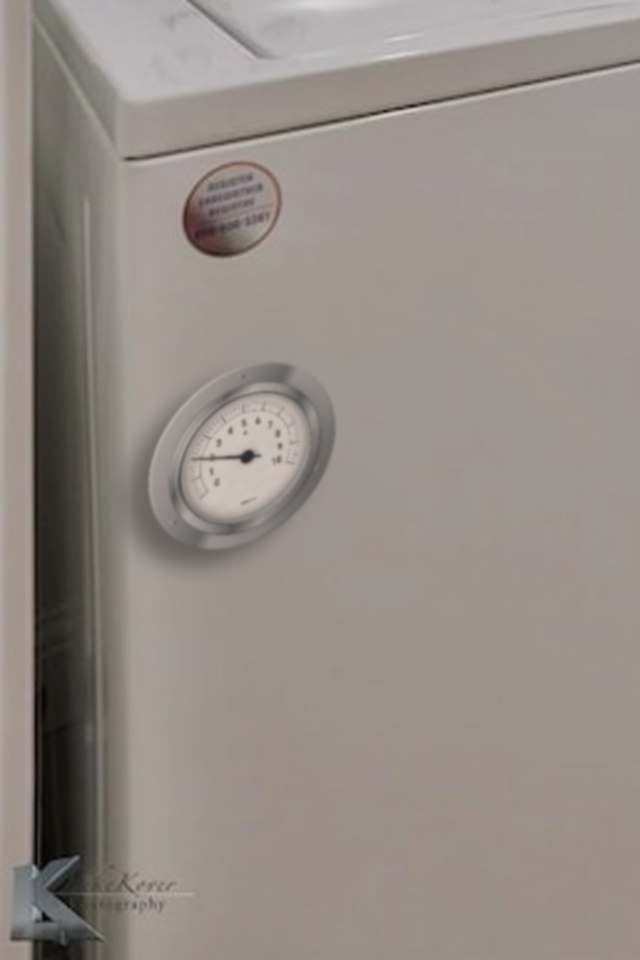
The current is 2 A
